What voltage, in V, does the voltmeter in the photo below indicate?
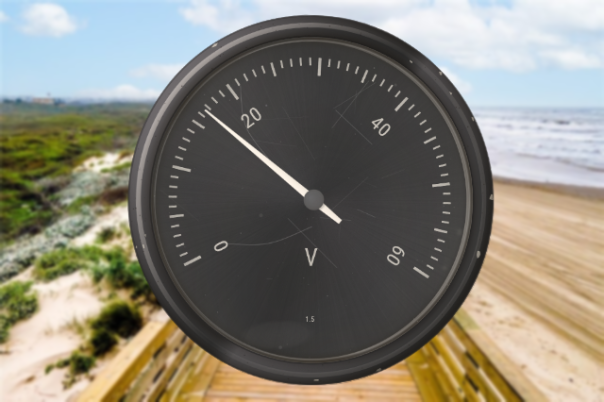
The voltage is 16.5 V
